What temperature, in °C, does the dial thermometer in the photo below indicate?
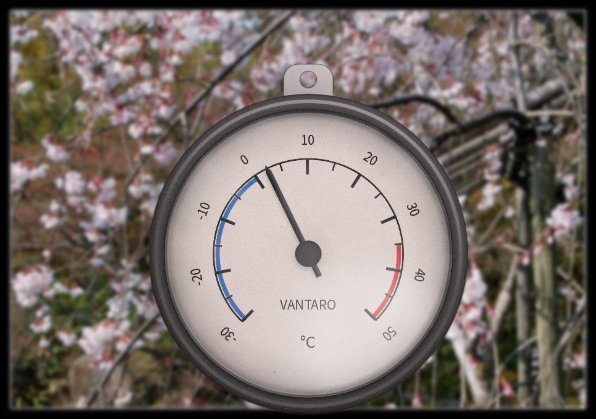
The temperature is 2.5 °C
